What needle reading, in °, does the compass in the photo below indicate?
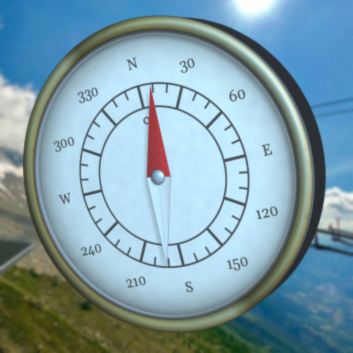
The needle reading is 10 °
